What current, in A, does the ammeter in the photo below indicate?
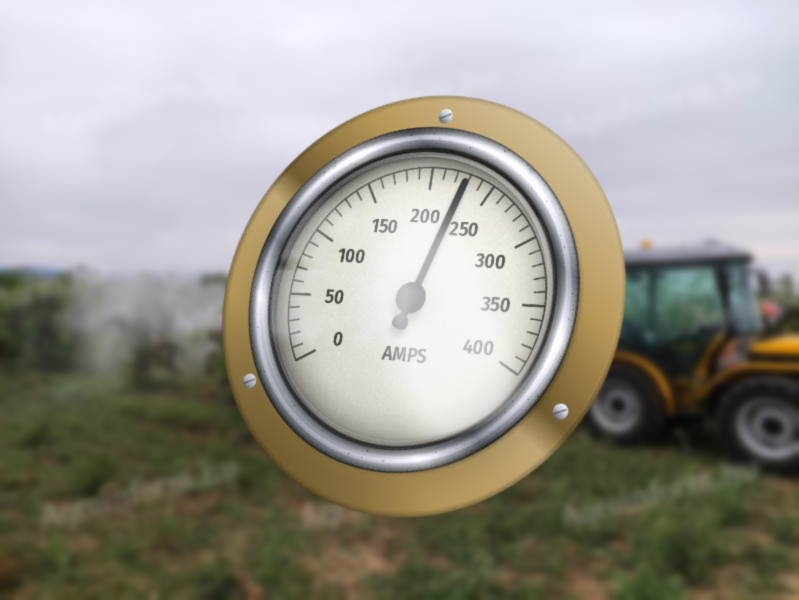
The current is 230 A
